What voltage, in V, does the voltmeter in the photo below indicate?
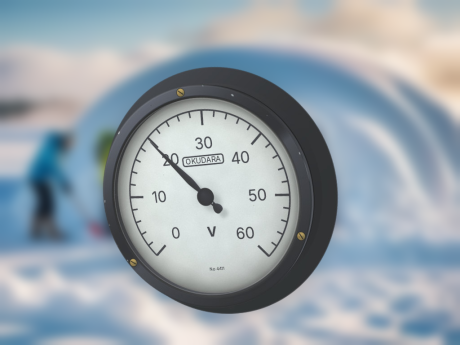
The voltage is 20 V
